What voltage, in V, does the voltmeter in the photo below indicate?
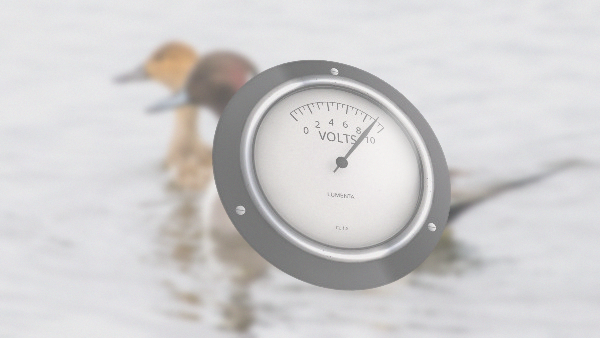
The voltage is 9 V
